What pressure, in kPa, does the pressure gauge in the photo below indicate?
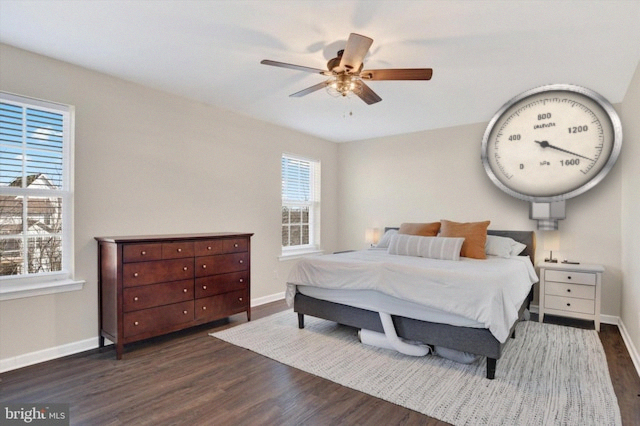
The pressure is 1500 kPa
